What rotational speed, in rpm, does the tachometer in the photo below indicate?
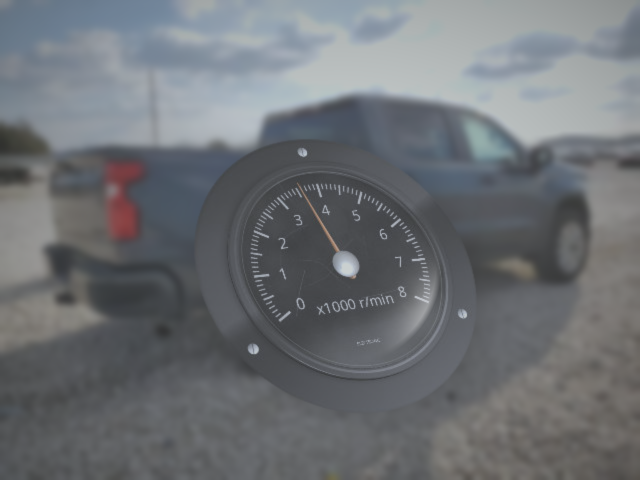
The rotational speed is 3500 rpm
